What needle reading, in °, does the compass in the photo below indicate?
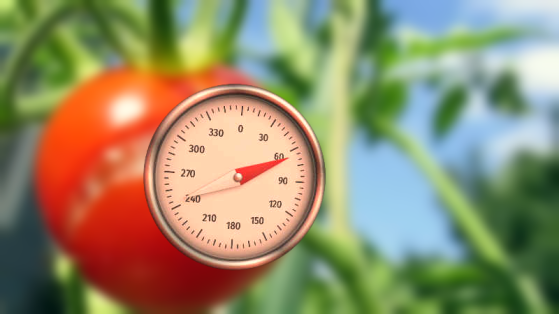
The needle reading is 65 °
